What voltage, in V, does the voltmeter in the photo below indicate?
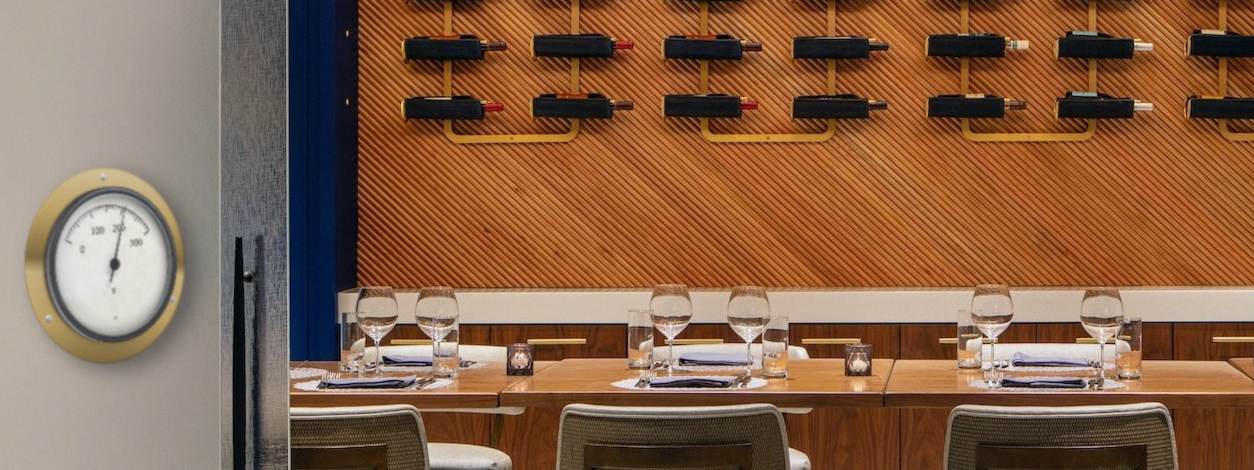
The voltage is 200 V
